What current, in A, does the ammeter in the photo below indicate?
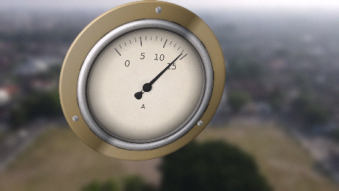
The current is 14 A
